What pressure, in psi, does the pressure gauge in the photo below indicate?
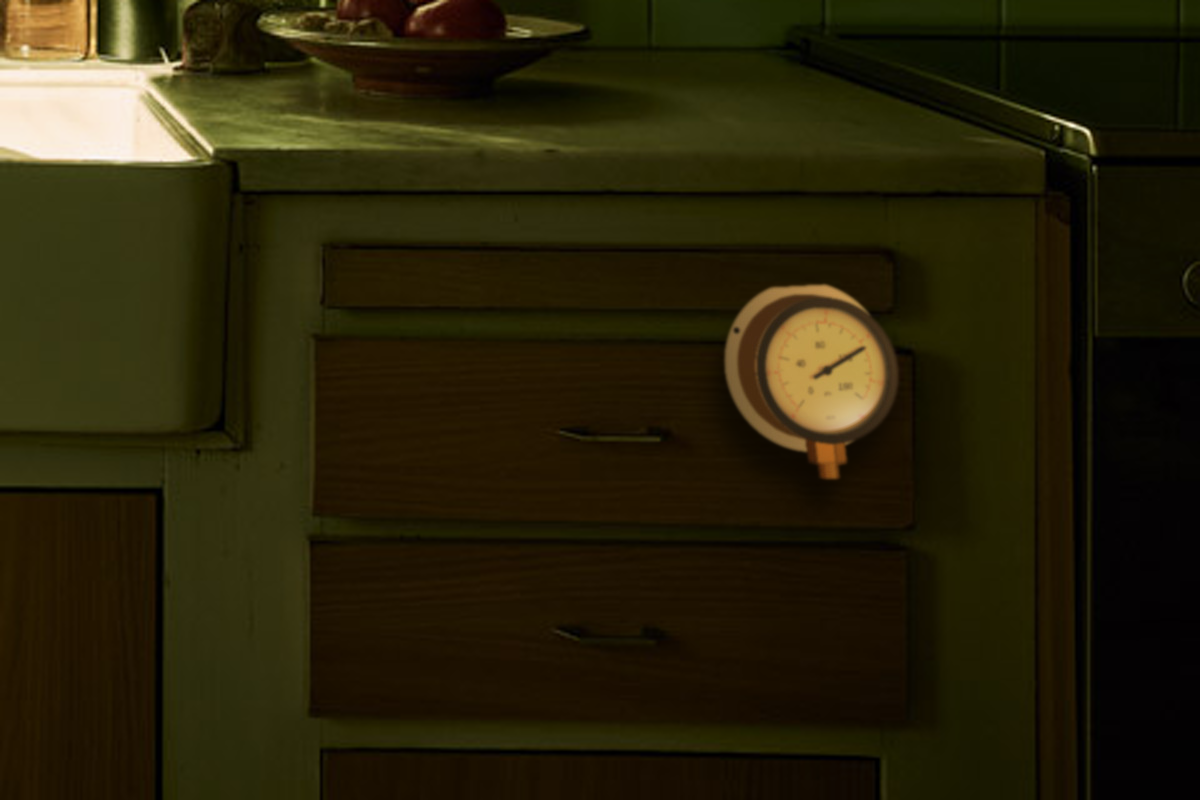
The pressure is 120 psi
